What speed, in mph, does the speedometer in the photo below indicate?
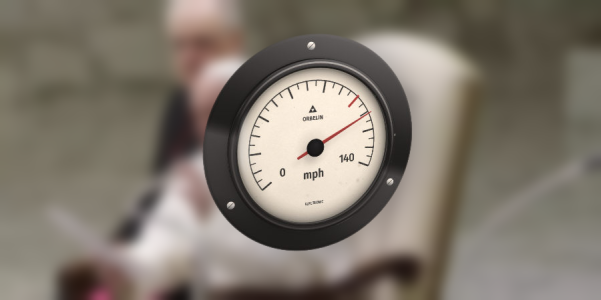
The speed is 110 mph
